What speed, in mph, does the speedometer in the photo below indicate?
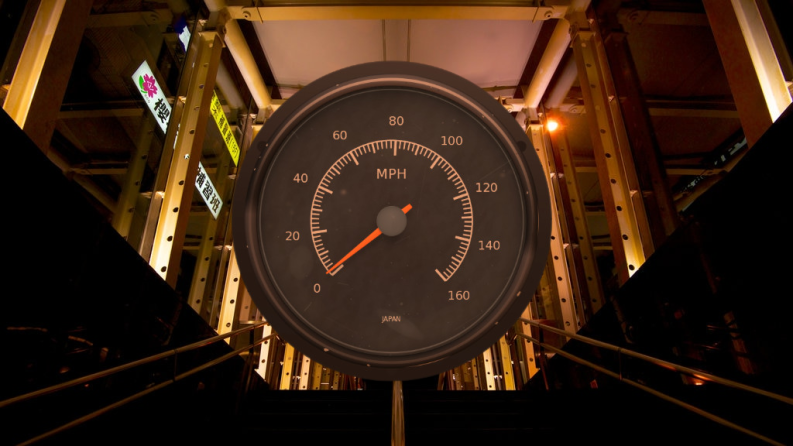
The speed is 2 mph
